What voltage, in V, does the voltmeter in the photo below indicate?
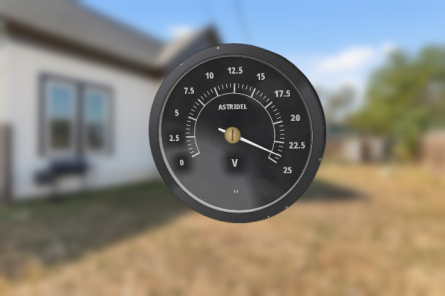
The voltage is 24 V
